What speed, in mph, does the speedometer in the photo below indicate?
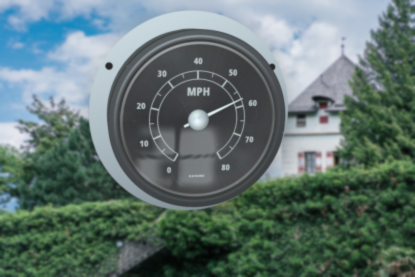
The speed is 57.5 mph
